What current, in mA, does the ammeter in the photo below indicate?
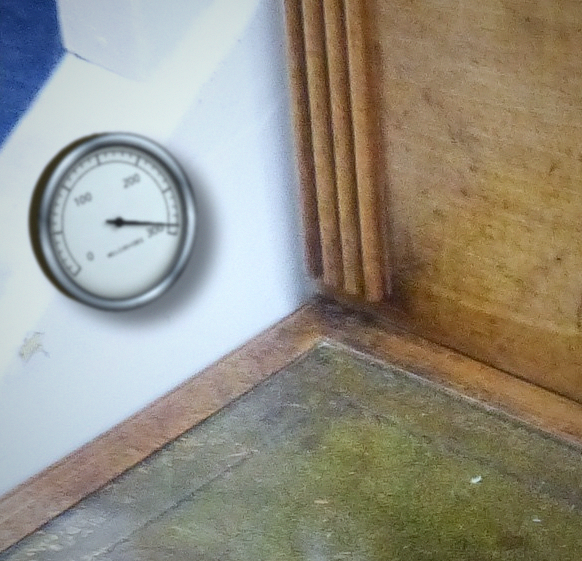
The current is 290 mA
